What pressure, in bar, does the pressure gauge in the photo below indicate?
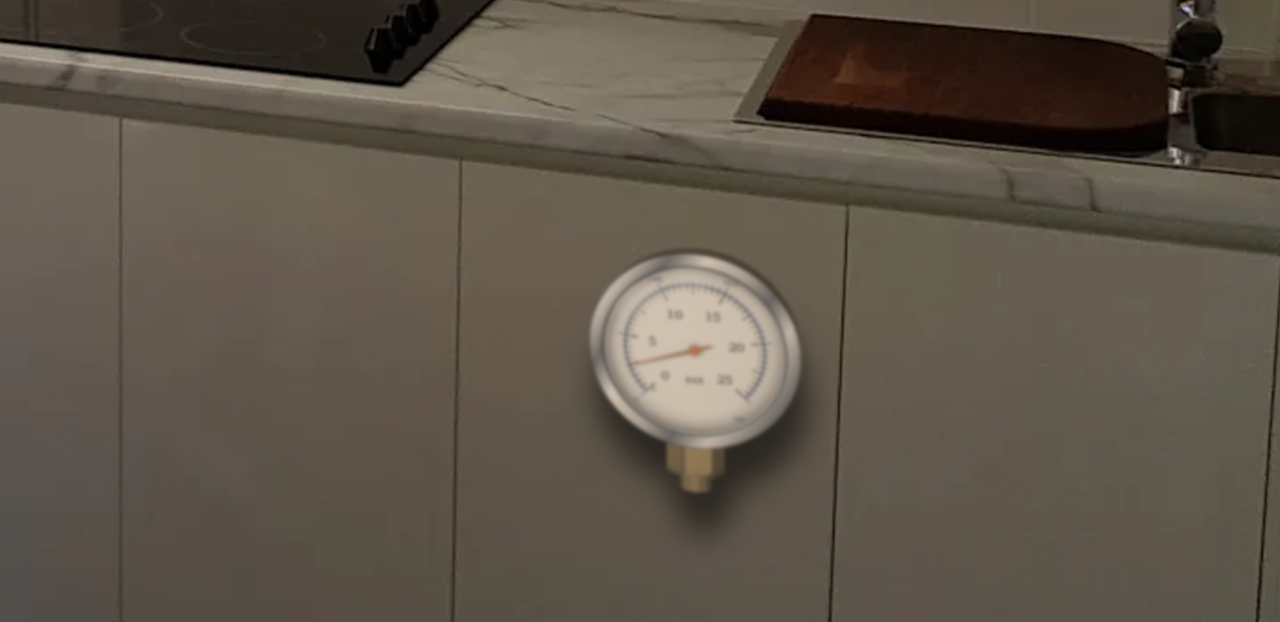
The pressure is 2.5 bar
